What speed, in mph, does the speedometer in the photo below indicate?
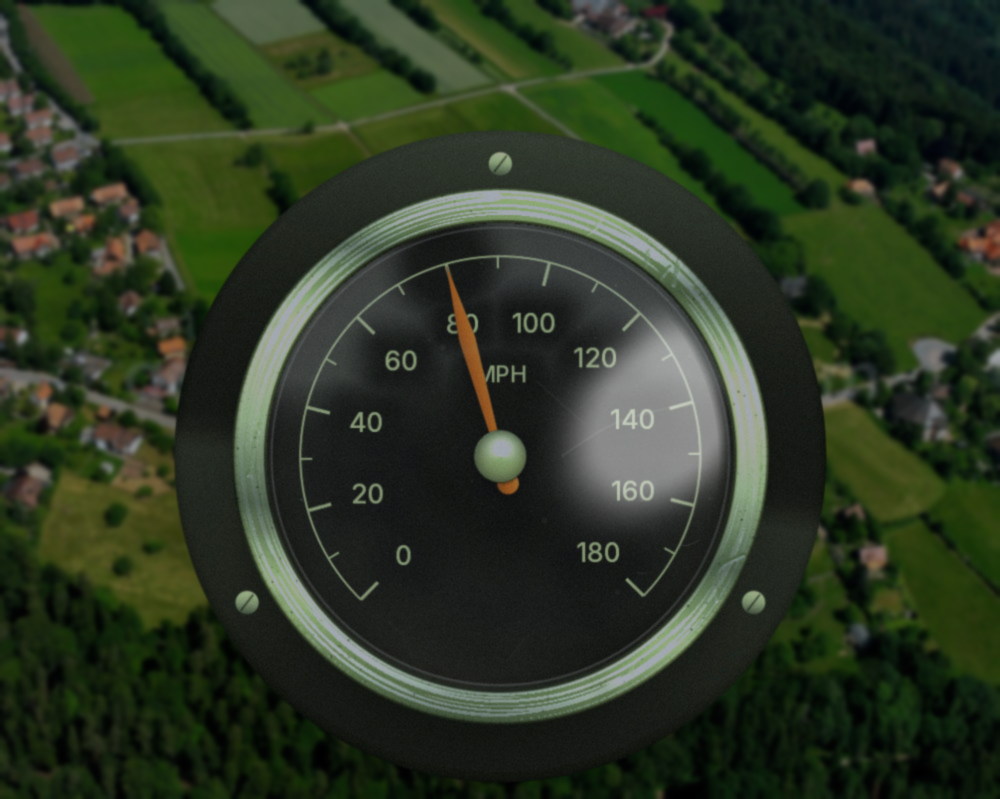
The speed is 80 mph
